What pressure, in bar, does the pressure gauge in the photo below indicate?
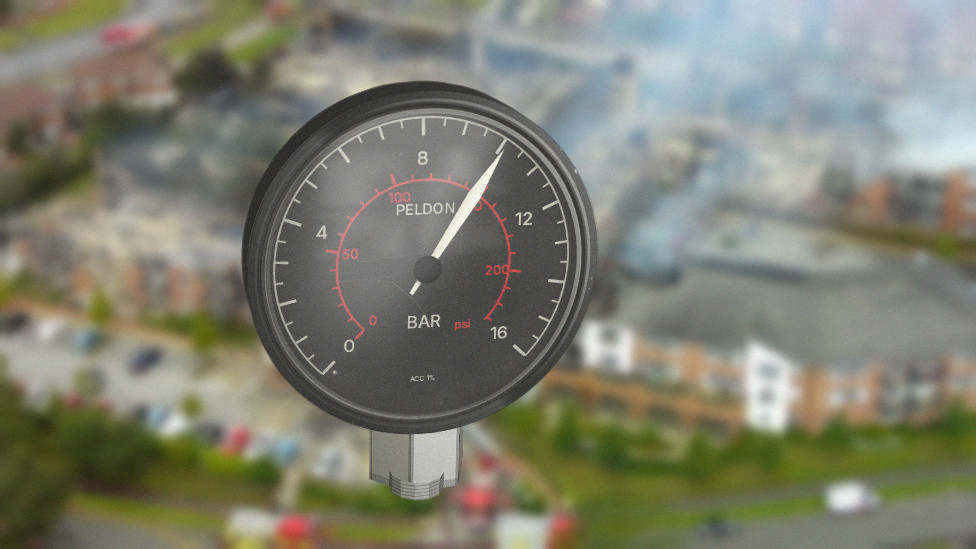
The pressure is 10 bar
